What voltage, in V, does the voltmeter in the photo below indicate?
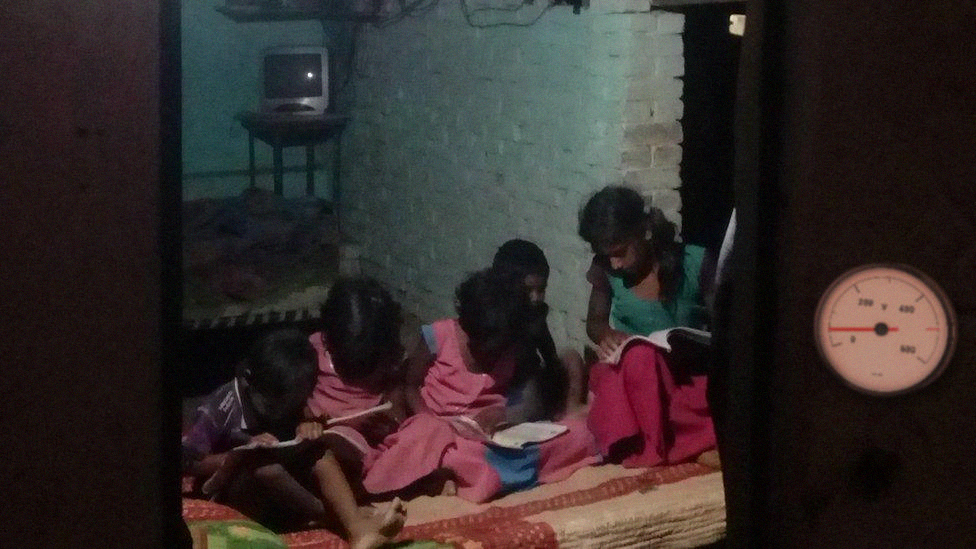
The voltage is 50 V
